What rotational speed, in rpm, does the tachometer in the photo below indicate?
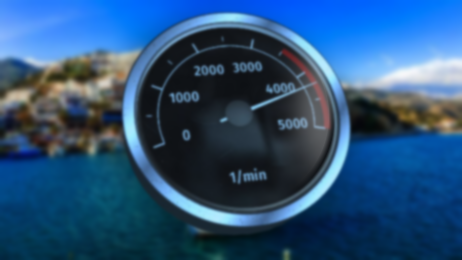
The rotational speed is 4250 rpm
